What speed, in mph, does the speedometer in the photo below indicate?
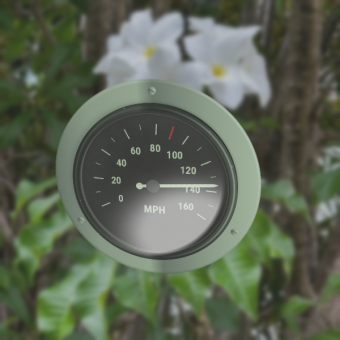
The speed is 135 mph
